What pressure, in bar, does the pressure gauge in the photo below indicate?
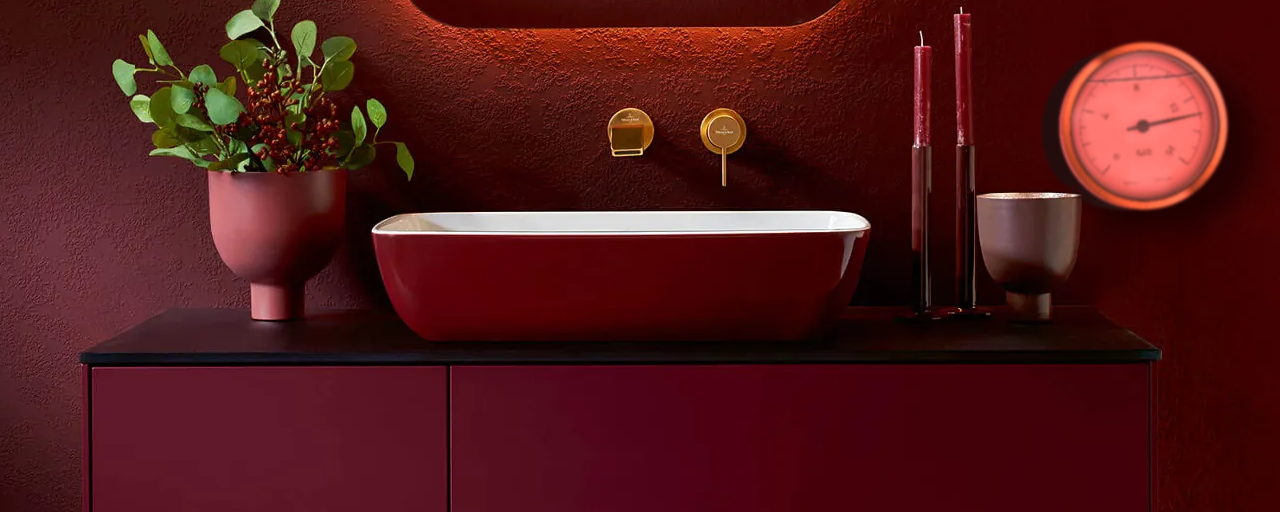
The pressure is 13 bar
